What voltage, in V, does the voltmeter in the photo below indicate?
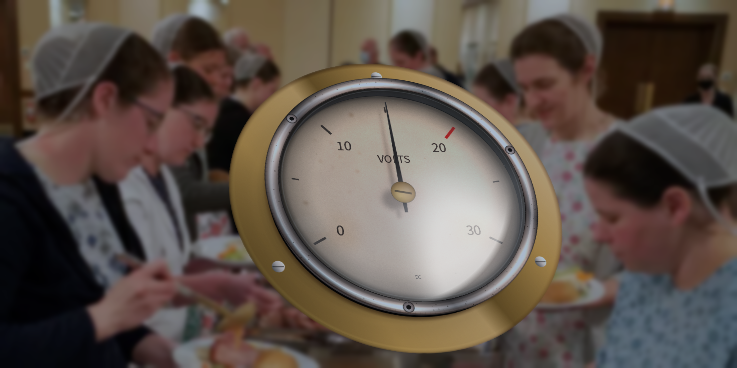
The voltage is 15 V
